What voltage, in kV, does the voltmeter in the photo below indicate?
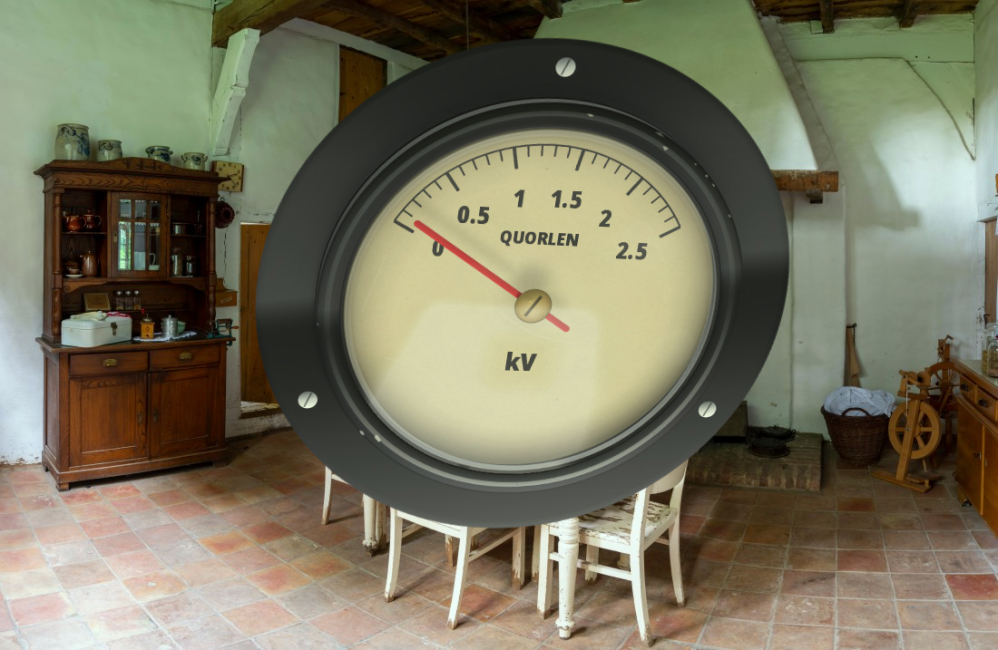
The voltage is 0.1 kV
